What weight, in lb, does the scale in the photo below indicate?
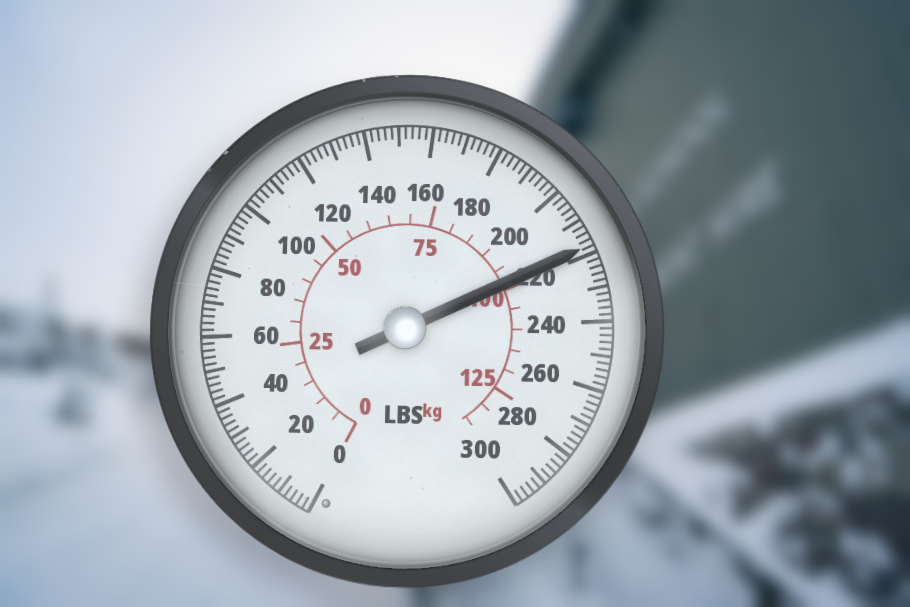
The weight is 218 lb
